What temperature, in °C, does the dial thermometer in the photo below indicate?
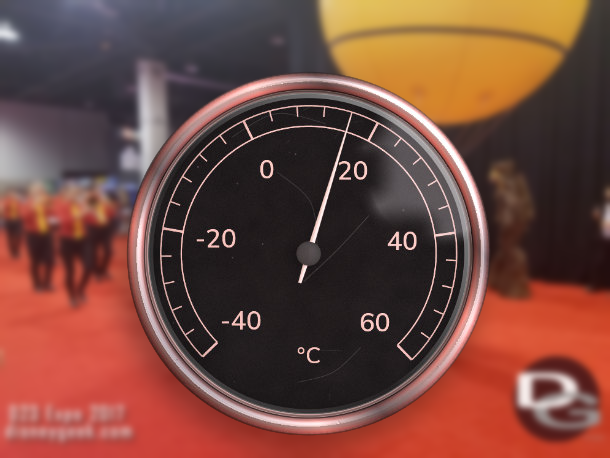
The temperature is 16 °C
